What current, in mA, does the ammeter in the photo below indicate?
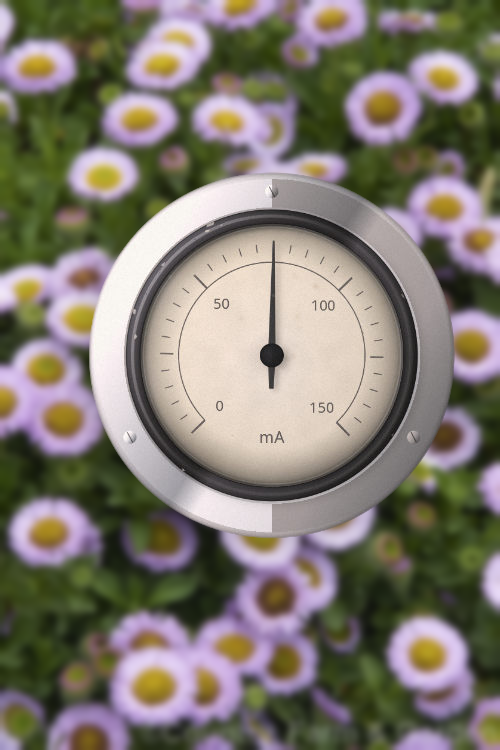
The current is 75 mA
